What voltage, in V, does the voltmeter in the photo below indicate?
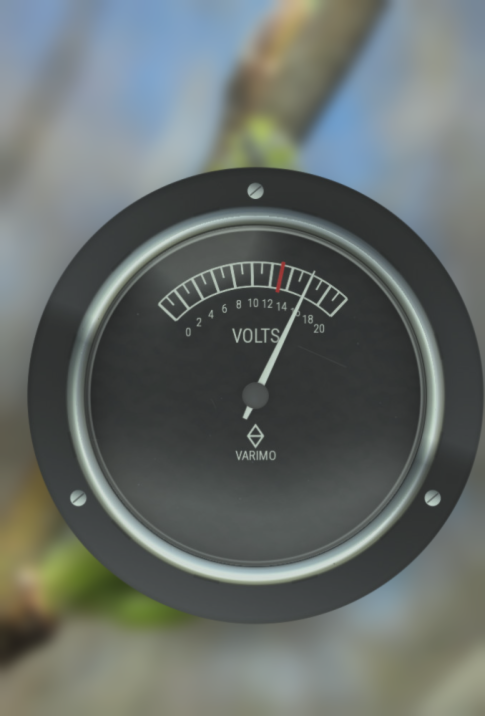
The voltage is 16 V
